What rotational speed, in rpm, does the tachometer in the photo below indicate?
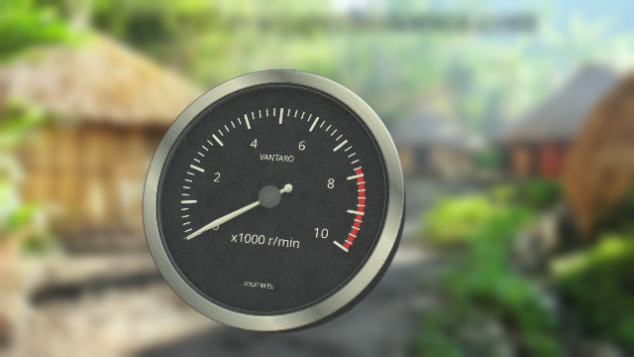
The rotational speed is 0 rpm
